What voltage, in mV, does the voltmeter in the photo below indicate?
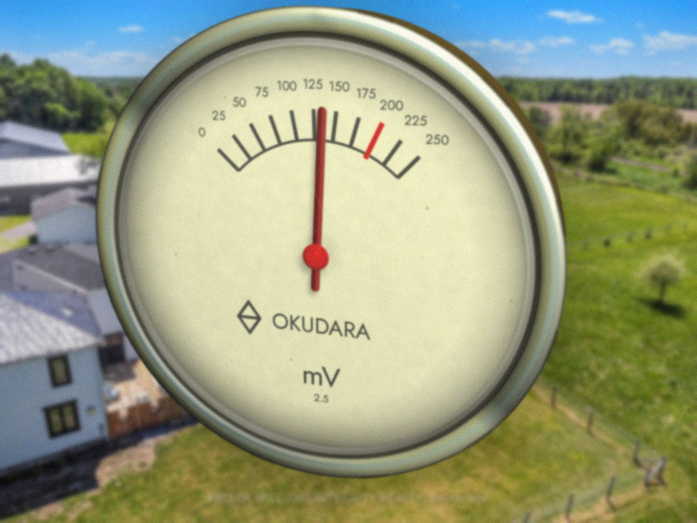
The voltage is 137.5 mV
